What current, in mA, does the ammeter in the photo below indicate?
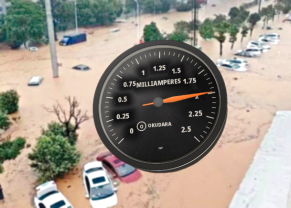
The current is 2 mA
